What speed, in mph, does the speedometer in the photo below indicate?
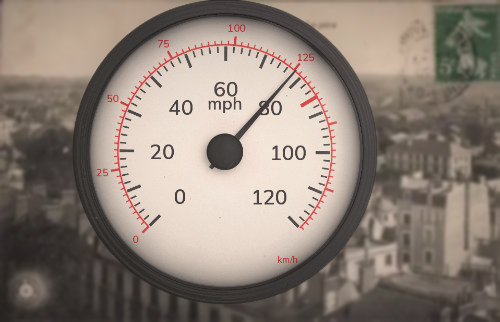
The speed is 78 mph
